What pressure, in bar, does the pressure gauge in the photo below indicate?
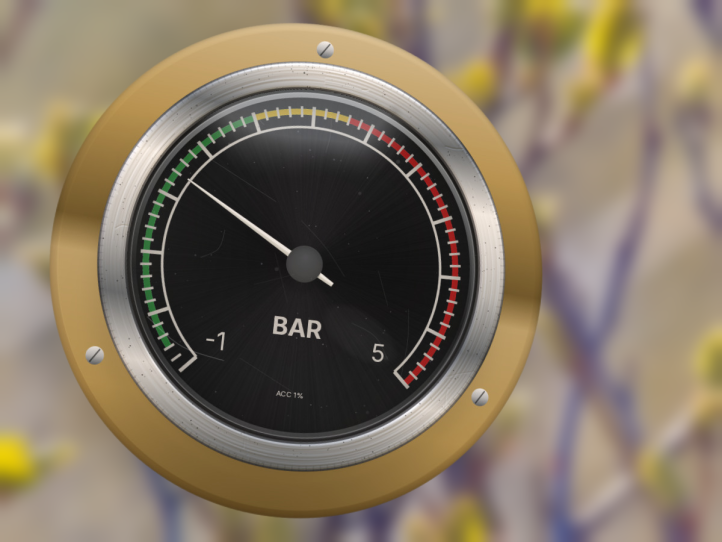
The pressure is 0.7 bar
